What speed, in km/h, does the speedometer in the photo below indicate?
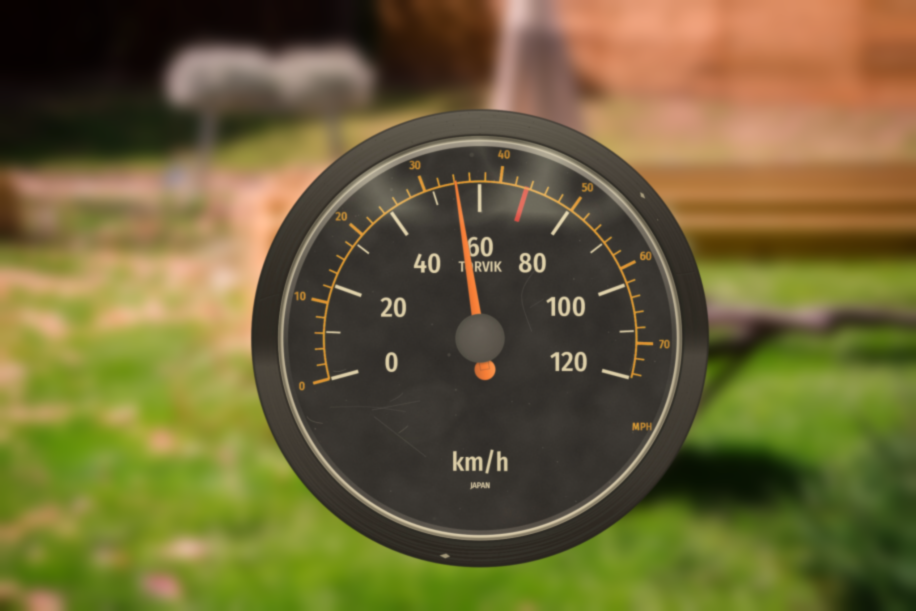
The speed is 55 km/h
